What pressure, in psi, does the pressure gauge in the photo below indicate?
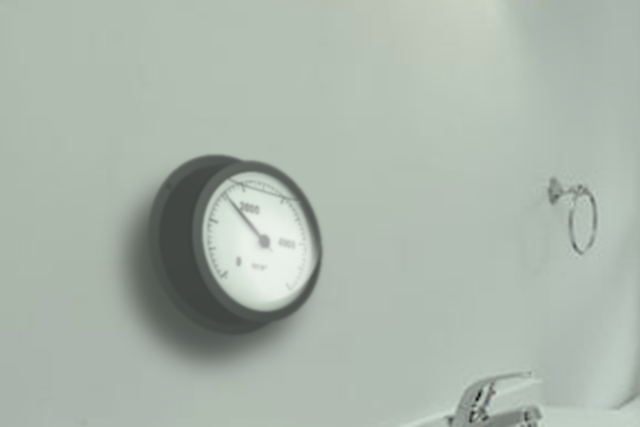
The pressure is 1500 psi
